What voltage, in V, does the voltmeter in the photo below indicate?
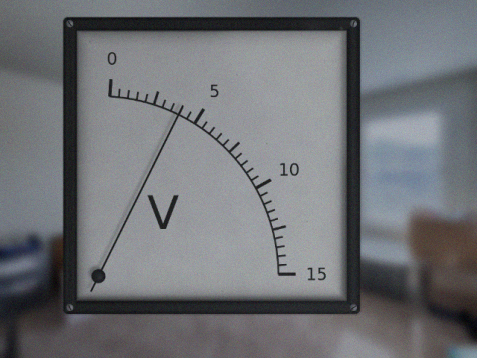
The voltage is 4 V
